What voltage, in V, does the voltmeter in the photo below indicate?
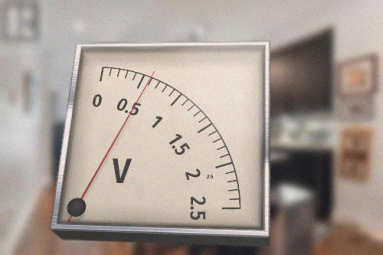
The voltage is 0.6 V
